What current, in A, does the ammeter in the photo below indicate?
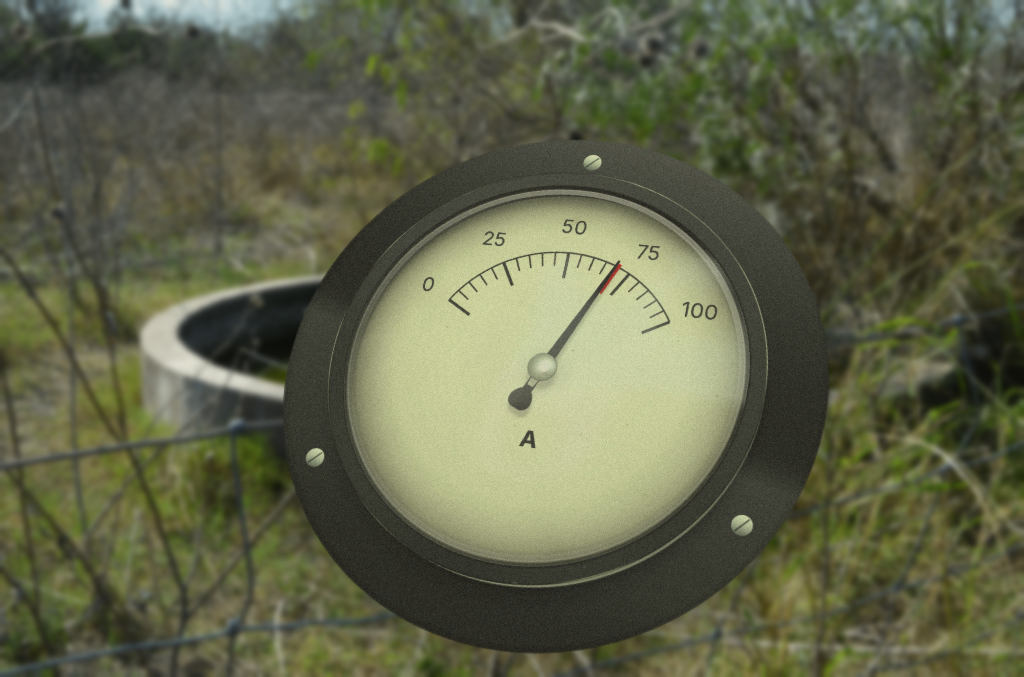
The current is 70 A
